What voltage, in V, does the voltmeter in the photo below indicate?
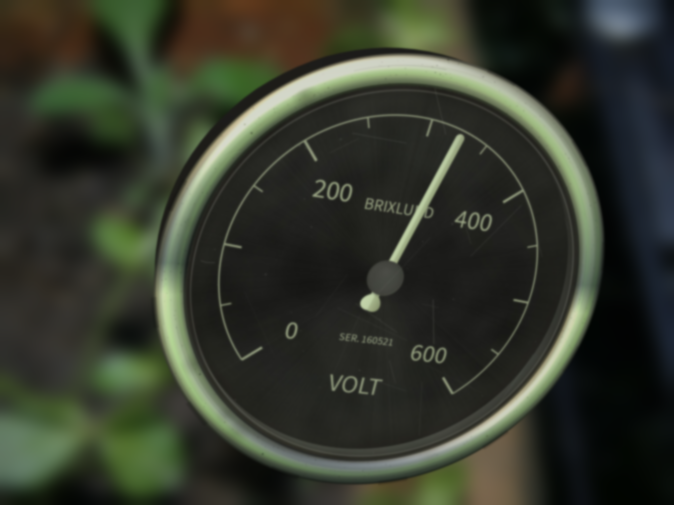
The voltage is 325 V
